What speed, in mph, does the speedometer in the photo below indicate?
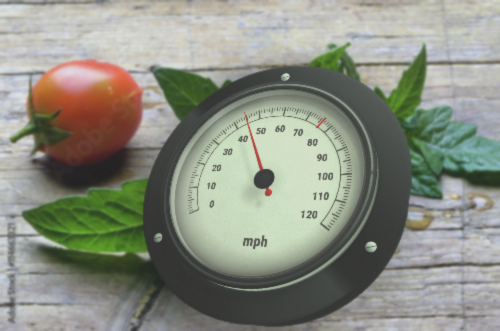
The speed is 45 mph
